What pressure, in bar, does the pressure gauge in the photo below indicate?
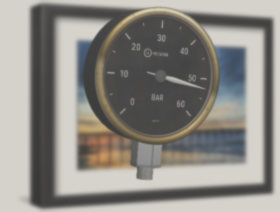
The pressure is 52.5 bar
